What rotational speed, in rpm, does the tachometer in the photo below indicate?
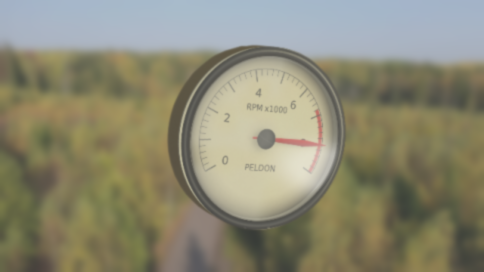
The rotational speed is 8000 rpm
